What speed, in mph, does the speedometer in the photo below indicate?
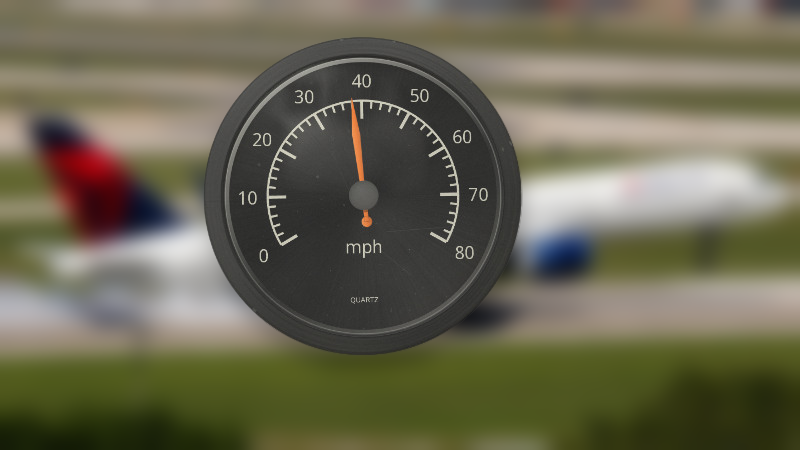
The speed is 38 mph
